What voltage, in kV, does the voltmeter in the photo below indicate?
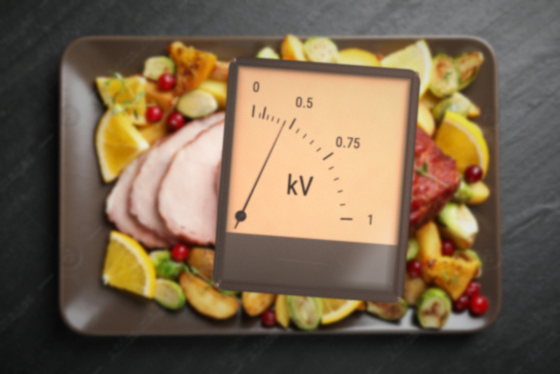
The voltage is 0.45 kV
